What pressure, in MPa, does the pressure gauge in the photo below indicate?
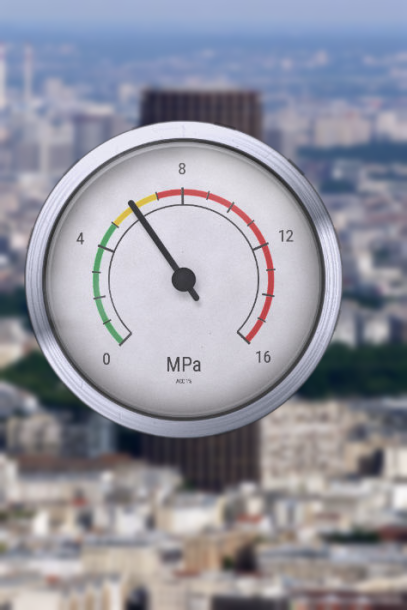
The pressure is 6 MPa
